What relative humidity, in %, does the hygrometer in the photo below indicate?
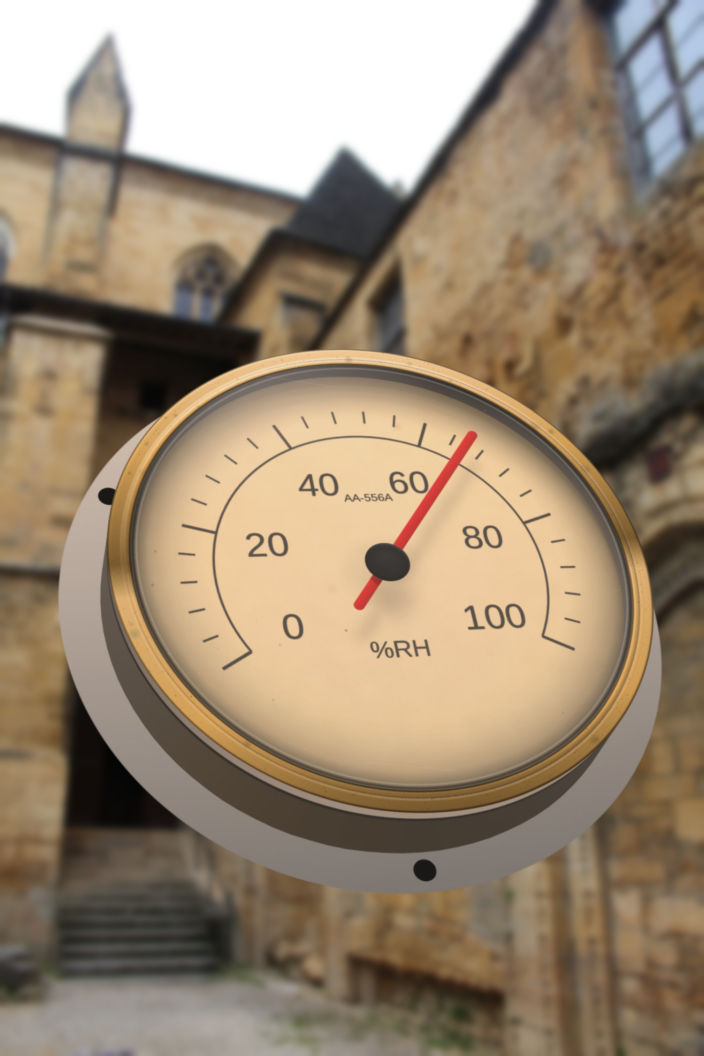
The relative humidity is 66 %
